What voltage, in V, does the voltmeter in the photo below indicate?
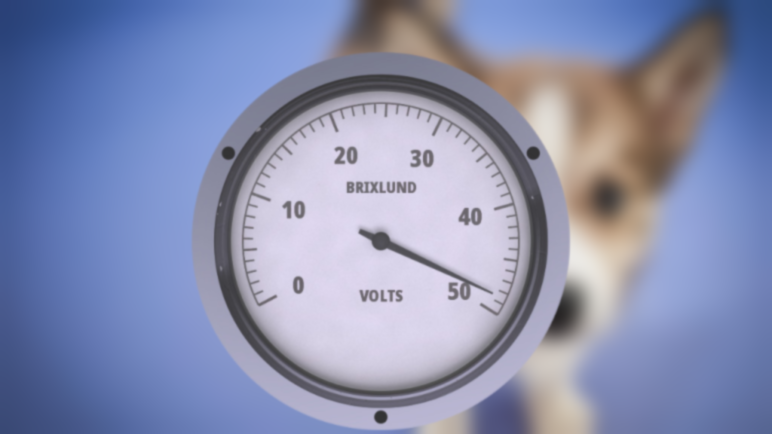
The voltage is 48.5 V
